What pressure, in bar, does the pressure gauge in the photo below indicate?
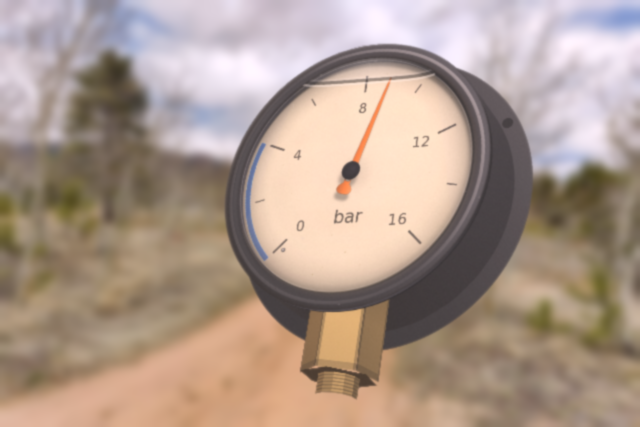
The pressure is 9 bar
